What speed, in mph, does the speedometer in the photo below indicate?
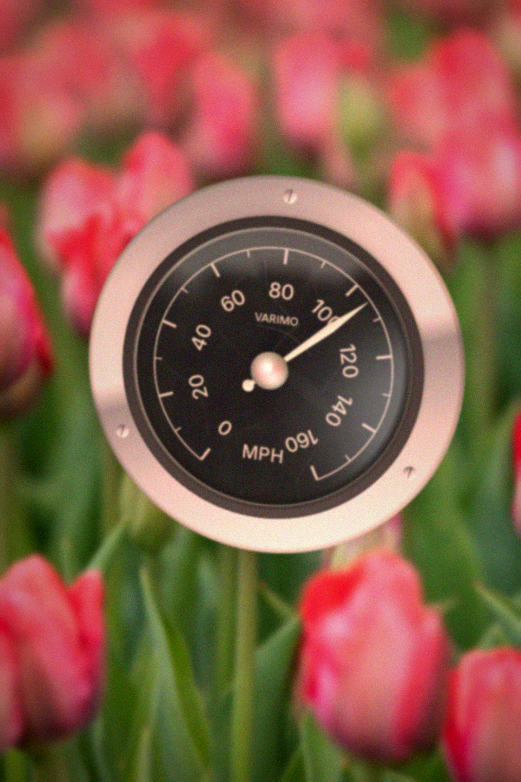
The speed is 105 mph
